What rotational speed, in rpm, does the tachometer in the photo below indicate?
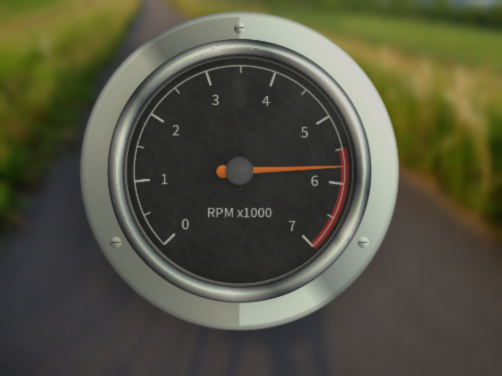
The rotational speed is 5750 rpm
